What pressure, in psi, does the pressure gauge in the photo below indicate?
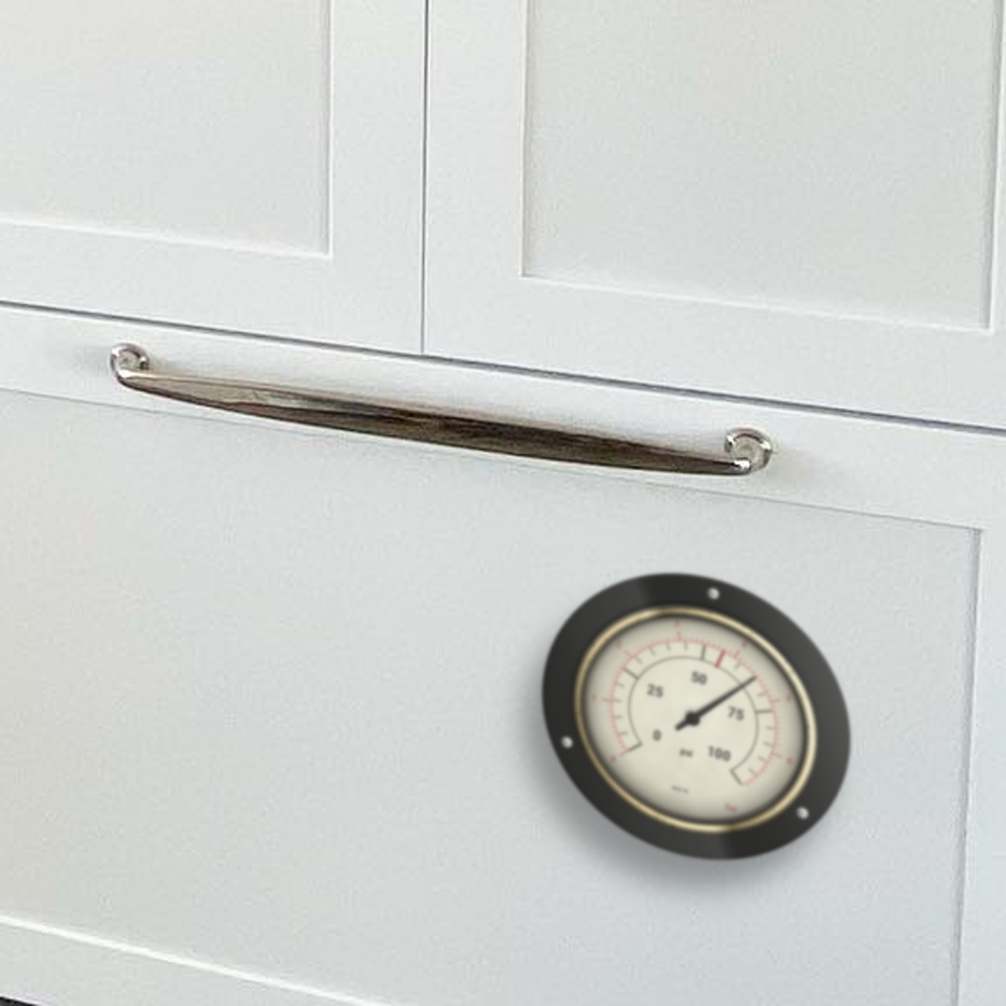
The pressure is 65 psi
